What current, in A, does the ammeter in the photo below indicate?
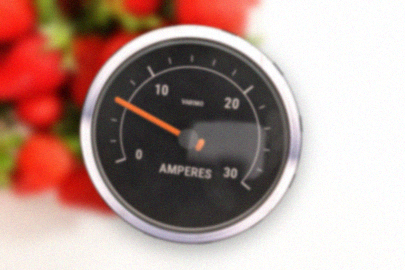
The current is 6 A
